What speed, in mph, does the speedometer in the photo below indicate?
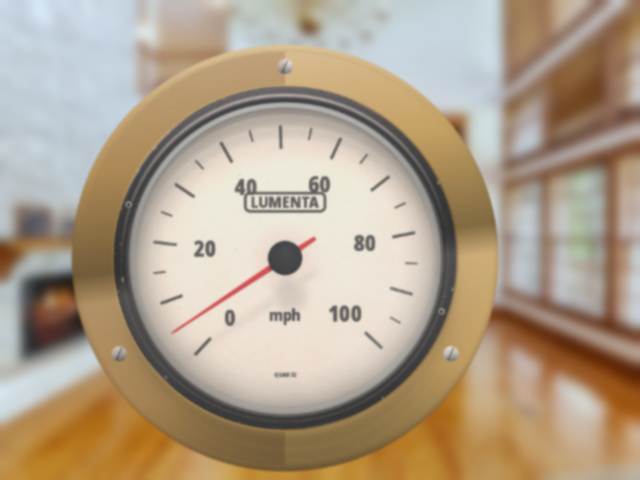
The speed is 5 mph
